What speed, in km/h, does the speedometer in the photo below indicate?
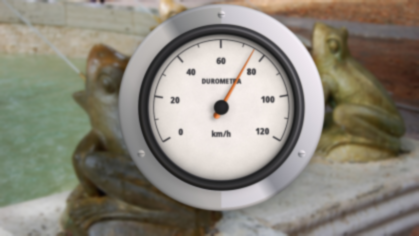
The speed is 75 km/h
